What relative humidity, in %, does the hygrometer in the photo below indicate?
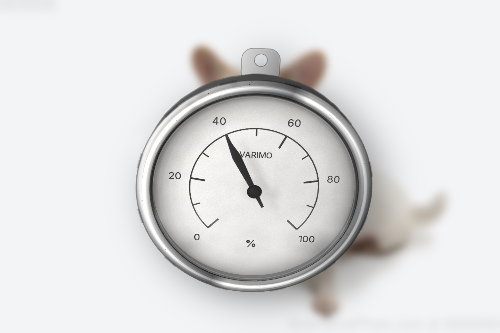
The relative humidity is 40 %
